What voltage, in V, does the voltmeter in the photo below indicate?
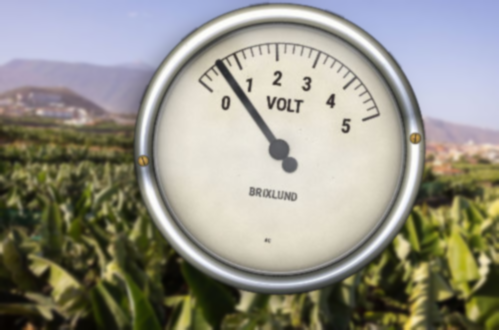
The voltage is 0.6 V
